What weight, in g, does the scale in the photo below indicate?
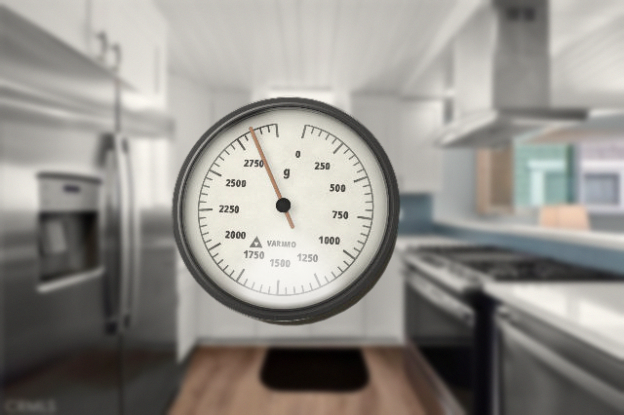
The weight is 2850 g
